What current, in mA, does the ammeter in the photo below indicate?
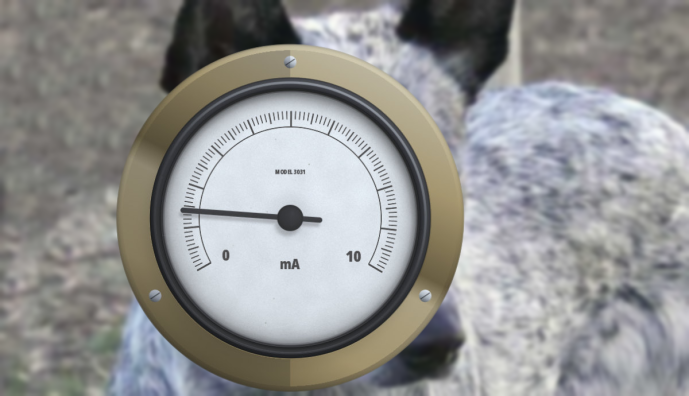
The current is 1.4 mA
